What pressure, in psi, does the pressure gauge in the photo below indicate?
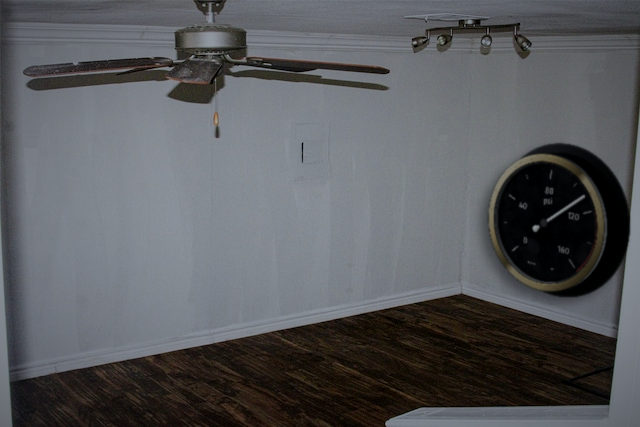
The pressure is 110 psi
